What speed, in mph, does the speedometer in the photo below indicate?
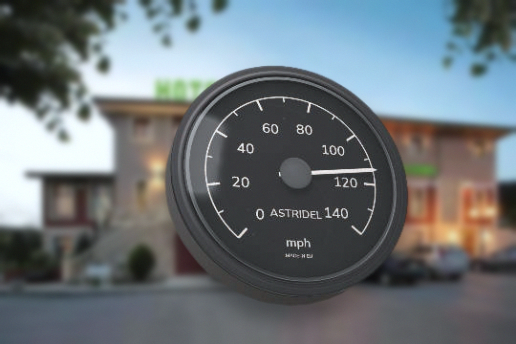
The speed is 115 mph
